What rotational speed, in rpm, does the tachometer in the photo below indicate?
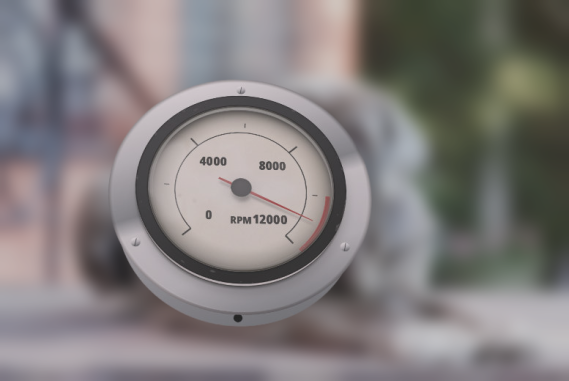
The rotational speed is 11000 rpm
